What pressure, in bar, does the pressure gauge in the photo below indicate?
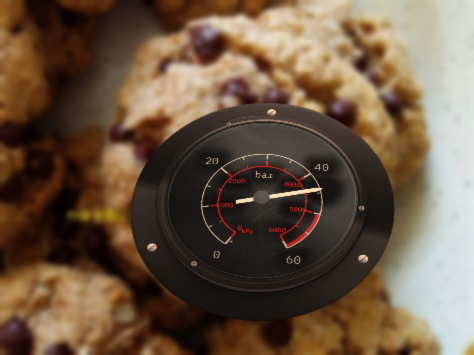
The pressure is 45 bar
